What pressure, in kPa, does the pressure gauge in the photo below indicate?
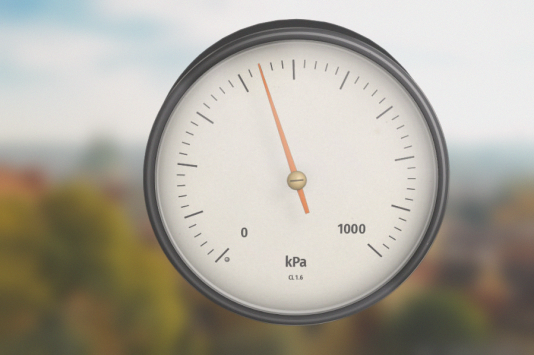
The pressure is 440 kPa
